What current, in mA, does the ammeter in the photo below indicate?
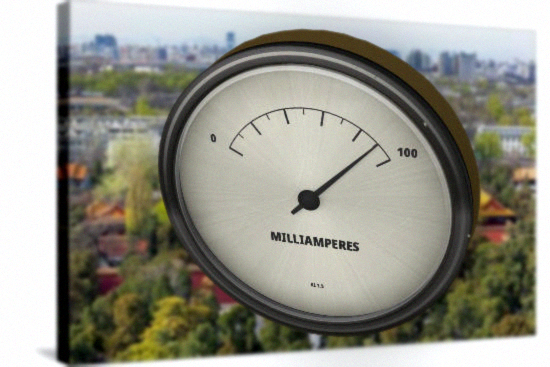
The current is 90 mA
